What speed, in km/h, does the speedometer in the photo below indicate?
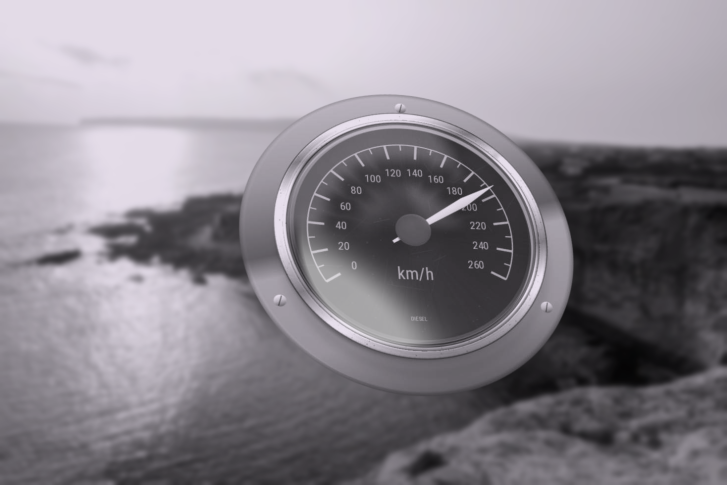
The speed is 195 km/h
